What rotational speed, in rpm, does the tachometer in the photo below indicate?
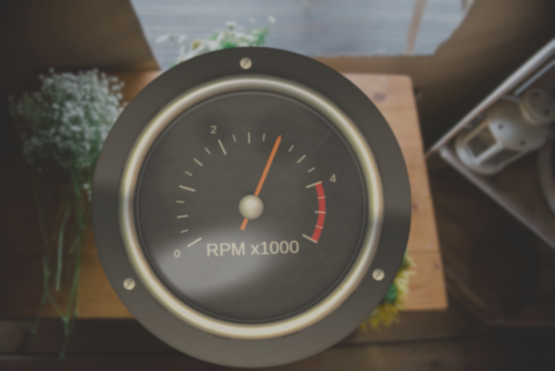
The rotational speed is 3000 rpm
